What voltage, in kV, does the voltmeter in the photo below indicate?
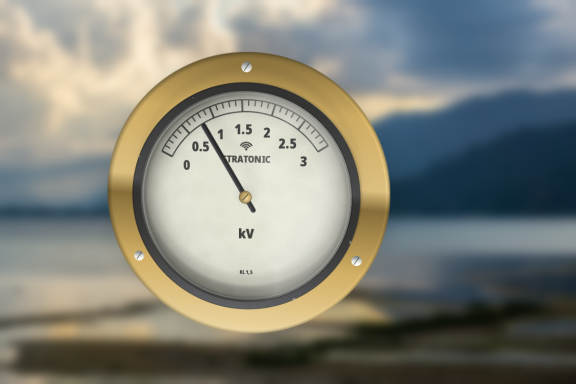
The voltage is 0.8 kV
